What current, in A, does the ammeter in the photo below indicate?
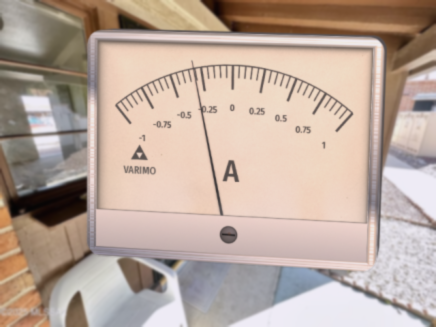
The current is -0.3 A
